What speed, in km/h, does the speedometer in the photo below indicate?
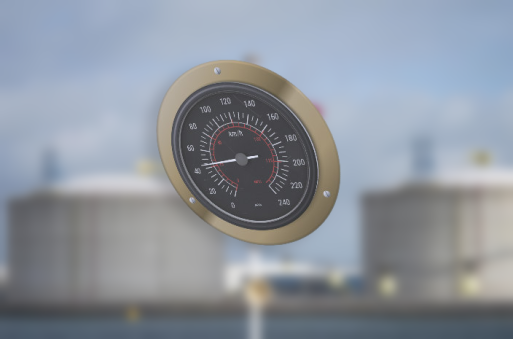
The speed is 45 km/h
